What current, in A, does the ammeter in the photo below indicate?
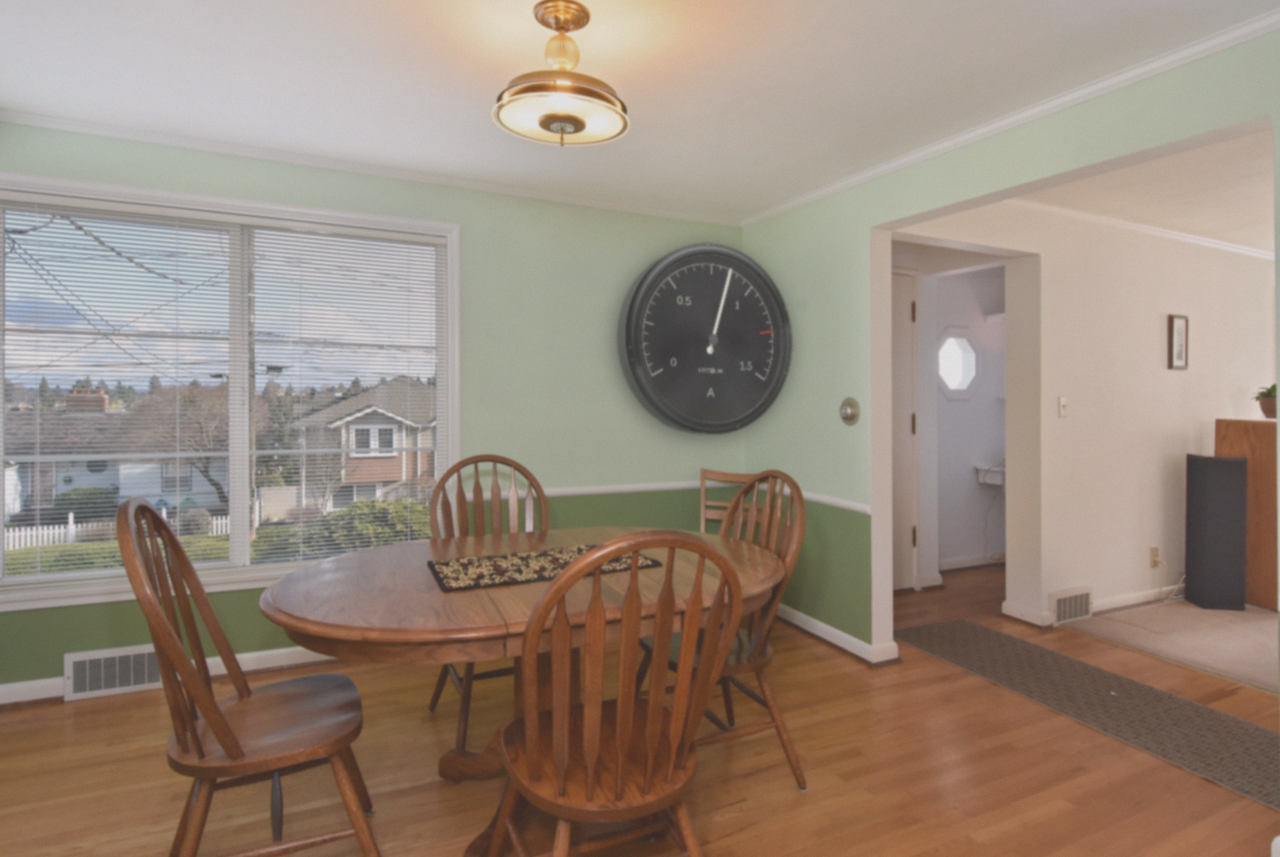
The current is 0.85 A
